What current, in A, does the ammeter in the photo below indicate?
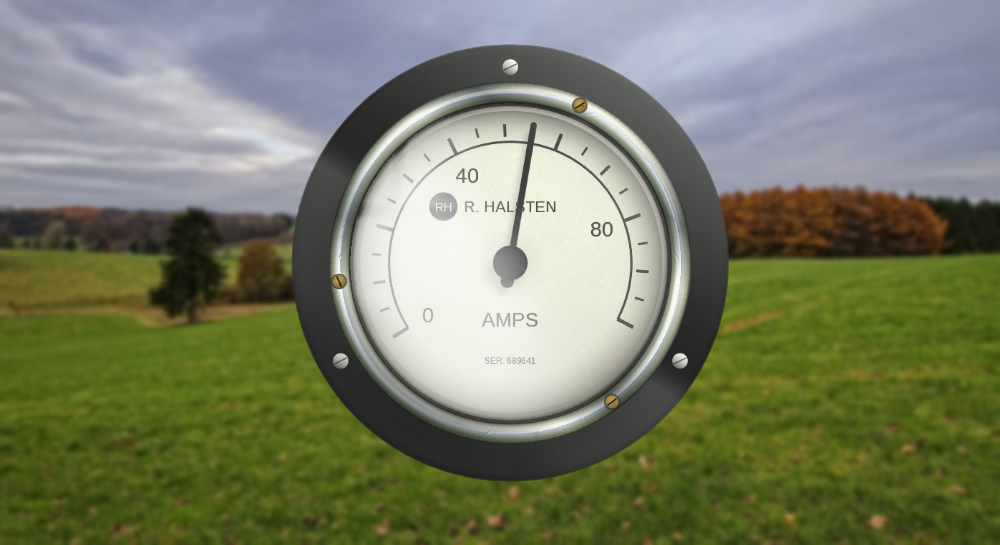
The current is 55 A
